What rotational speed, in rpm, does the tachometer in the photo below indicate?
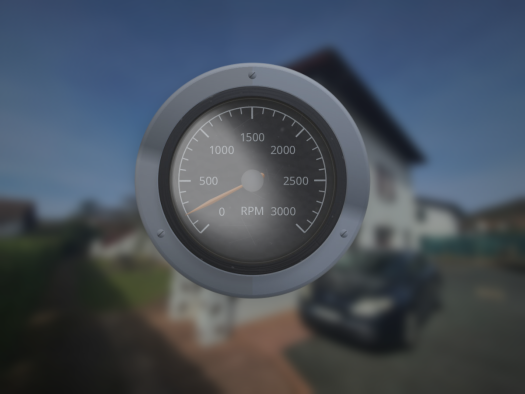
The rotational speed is 200 rpm
